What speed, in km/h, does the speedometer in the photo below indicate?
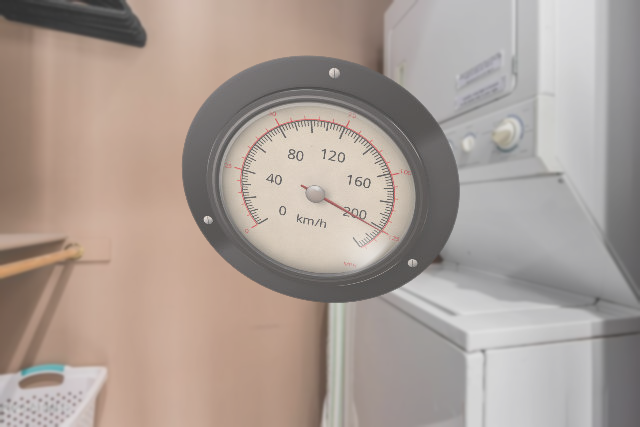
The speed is 200 km/h
